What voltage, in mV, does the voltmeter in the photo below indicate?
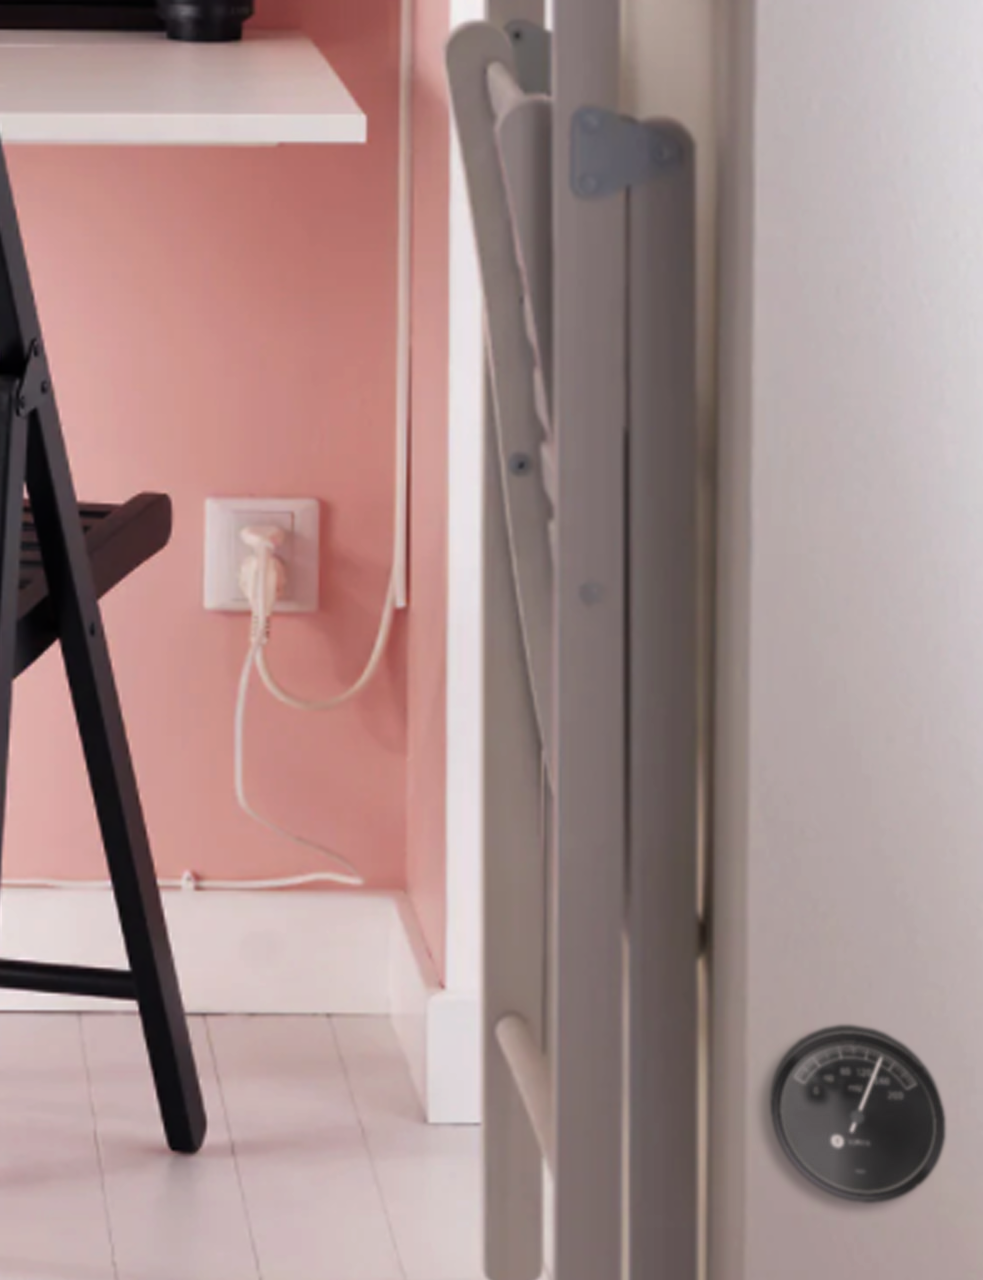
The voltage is 140 mV
